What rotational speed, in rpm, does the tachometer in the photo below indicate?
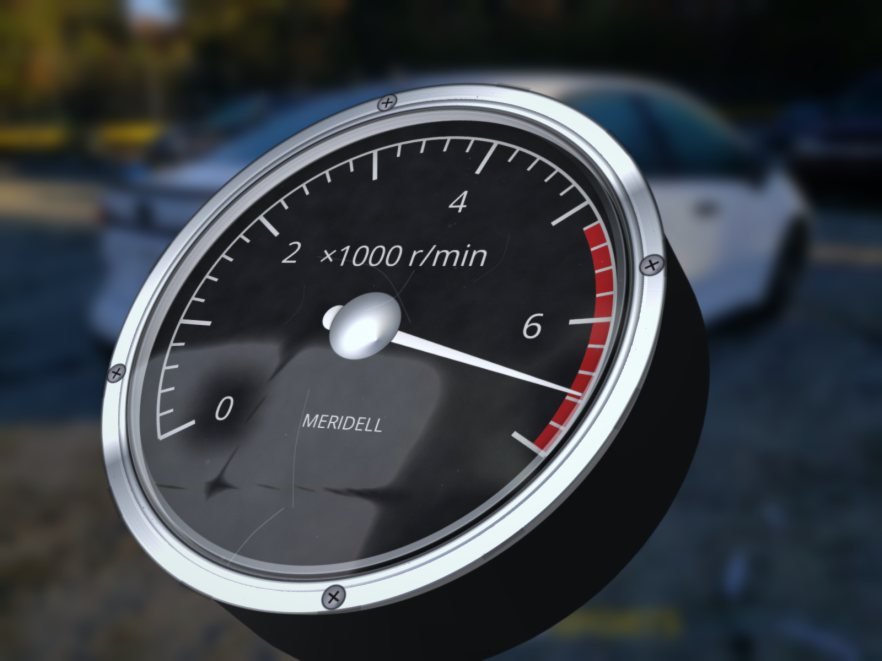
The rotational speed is 6600 rpm
